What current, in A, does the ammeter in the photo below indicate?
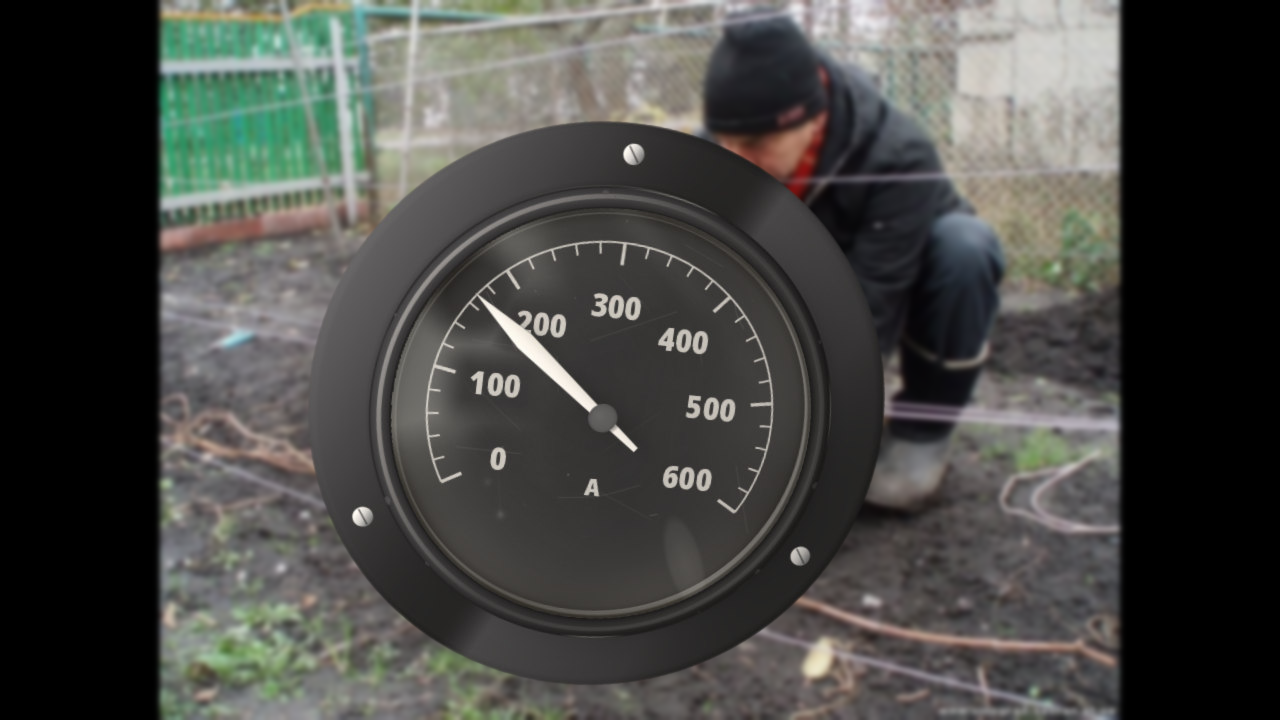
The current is 170 A
